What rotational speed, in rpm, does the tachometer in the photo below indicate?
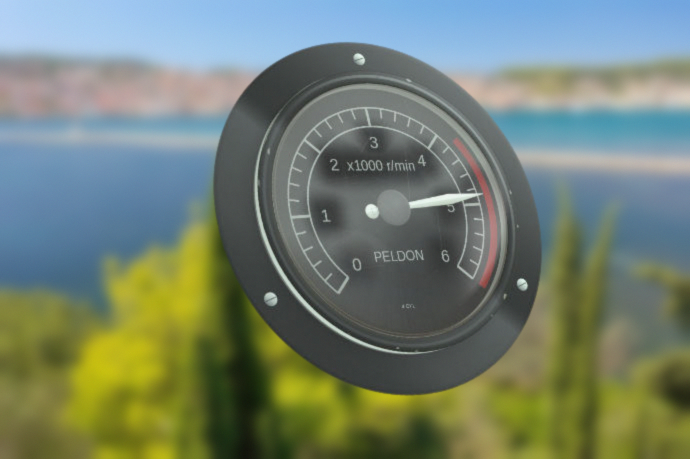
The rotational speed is 4900 rpm
